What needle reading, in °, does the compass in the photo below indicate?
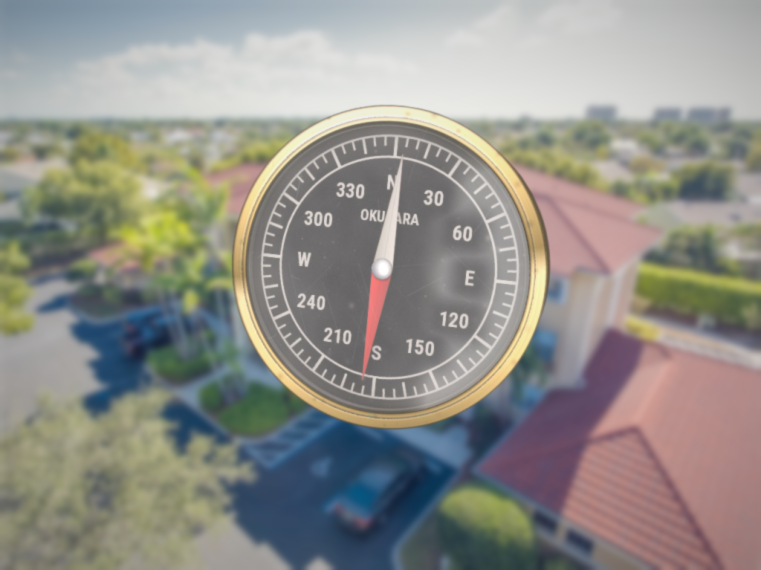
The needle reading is 185 °
